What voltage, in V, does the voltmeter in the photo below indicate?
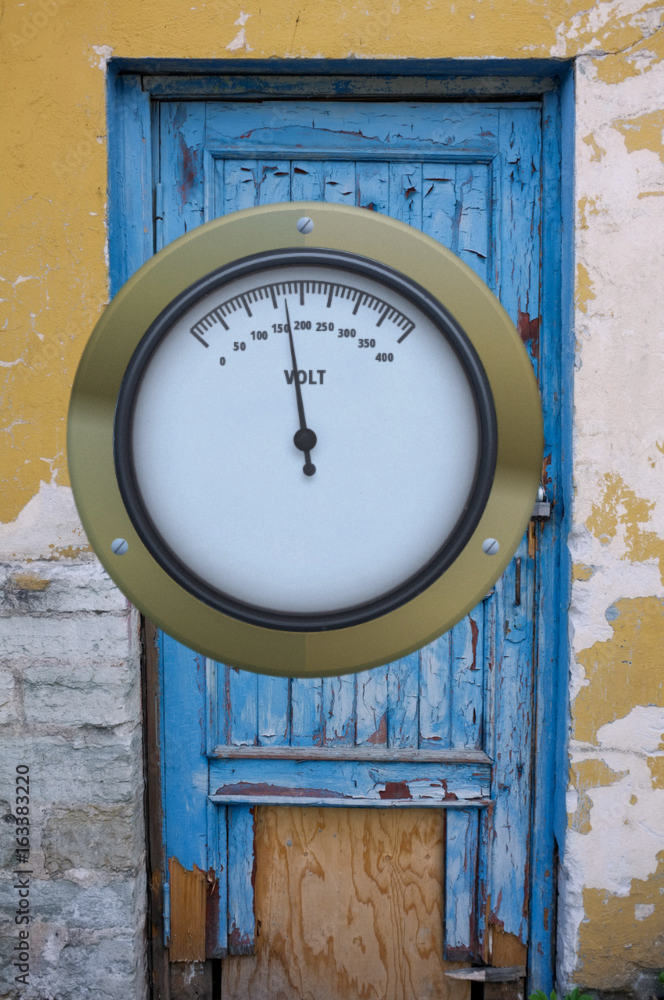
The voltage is 170 V
